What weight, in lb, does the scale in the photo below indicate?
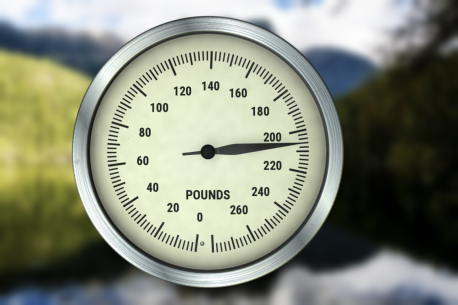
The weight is 206 lb
